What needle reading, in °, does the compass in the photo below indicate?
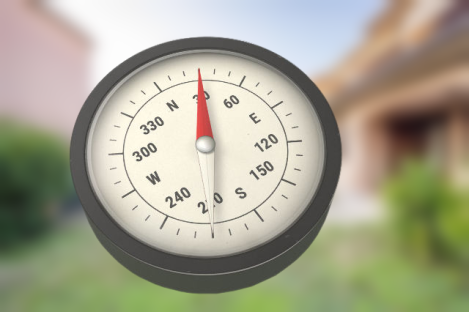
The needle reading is 30 °
